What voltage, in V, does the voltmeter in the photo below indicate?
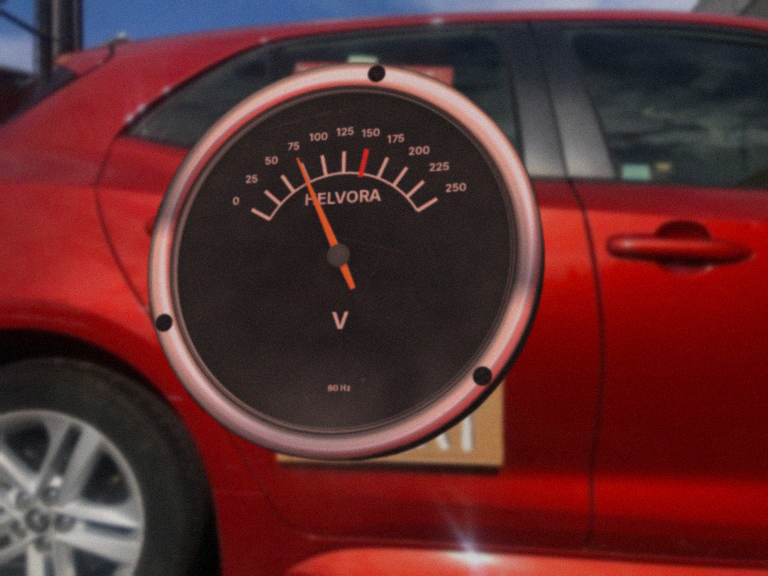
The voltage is 75 V
